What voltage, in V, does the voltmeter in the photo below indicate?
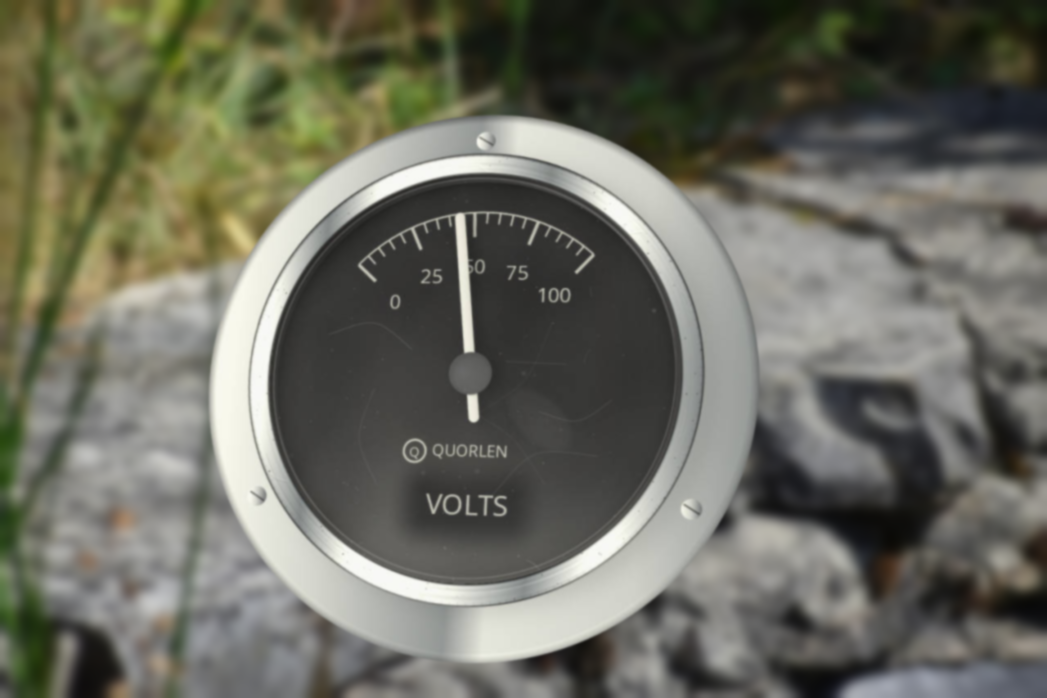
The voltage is 45 V
